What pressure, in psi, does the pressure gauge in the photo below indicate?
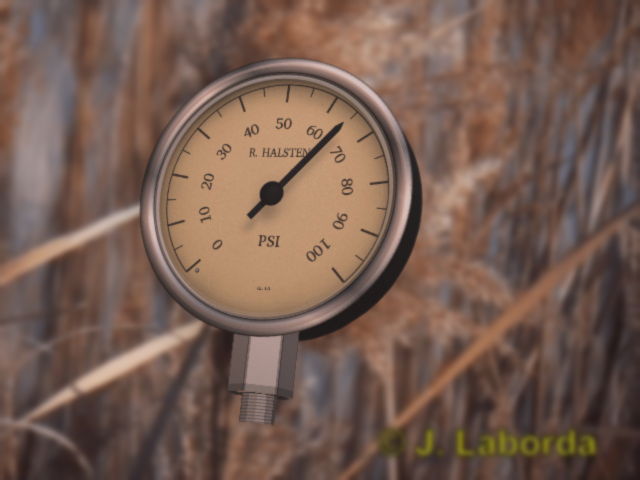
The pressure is 65 psi
